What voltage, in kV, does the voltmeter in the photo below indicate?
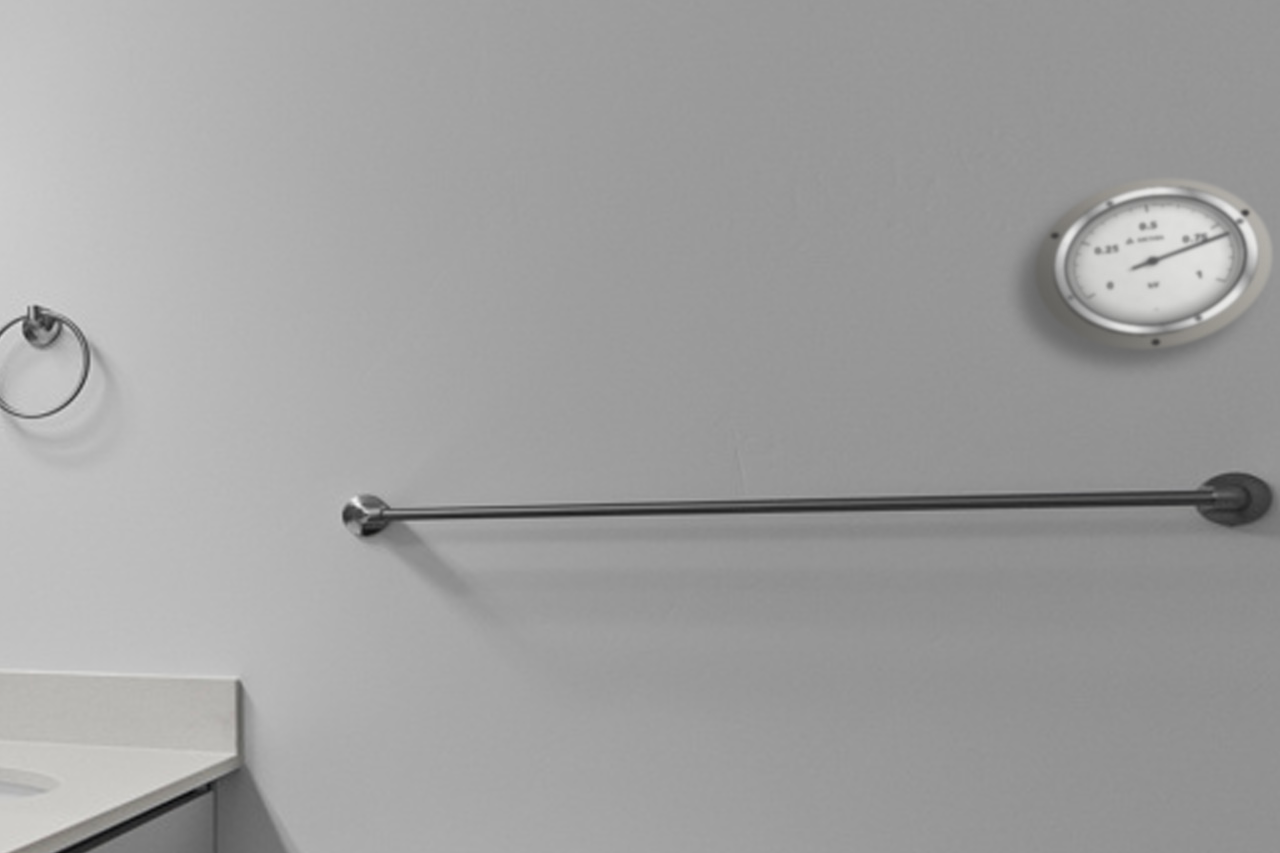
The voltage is 0.8 kV
